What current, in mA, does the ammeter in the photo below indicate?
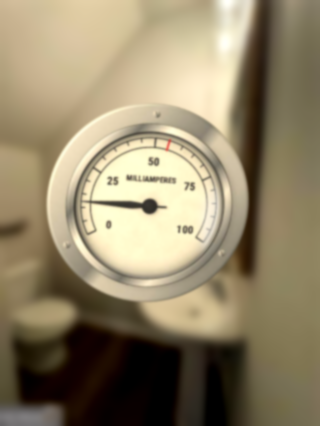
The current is 12.5 mA
